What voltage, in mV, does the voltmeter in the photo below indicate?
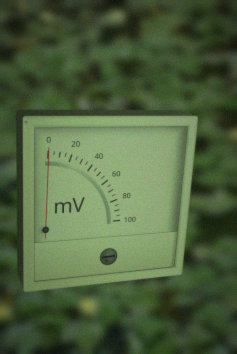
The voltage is 0 mV
